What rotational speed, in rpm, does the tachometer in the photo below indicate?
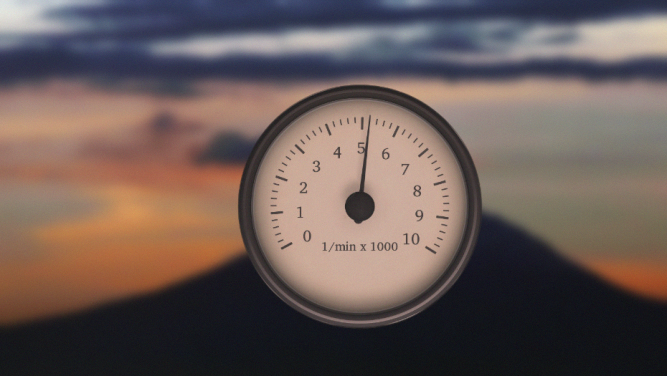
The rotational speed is 5200 rpm
